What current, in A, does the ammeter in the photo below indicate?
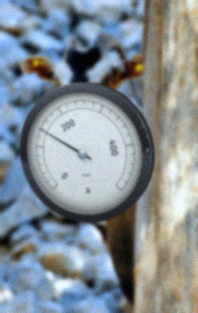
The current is 140 A
